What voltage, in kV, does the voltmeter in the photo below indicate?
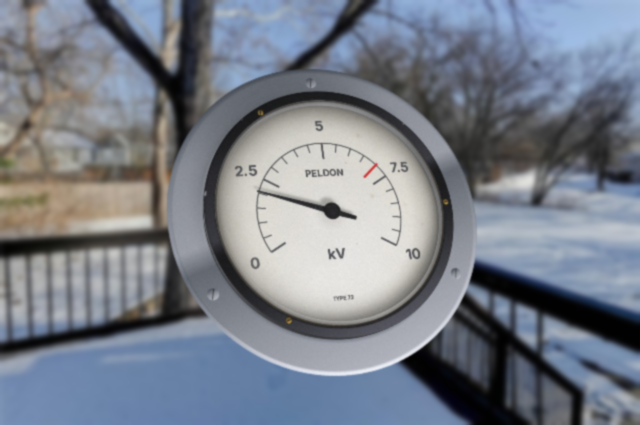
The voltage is 2 kV
